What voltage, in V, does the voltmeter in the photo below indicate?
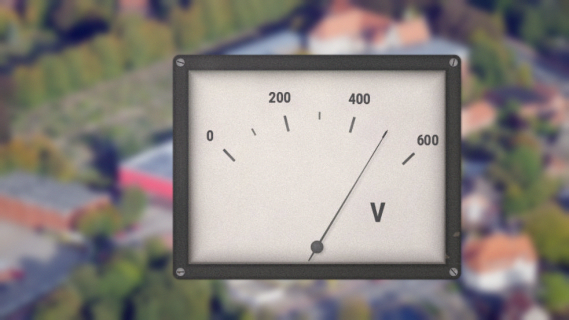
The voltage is 500 V
